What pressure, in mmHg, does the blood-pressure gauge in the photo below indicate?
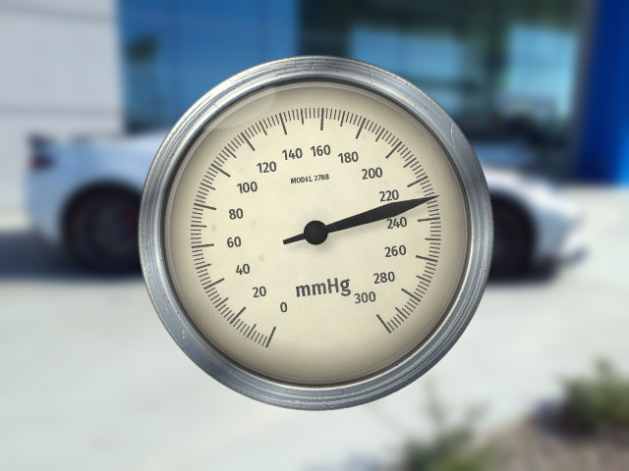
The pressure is 230 mmHg
